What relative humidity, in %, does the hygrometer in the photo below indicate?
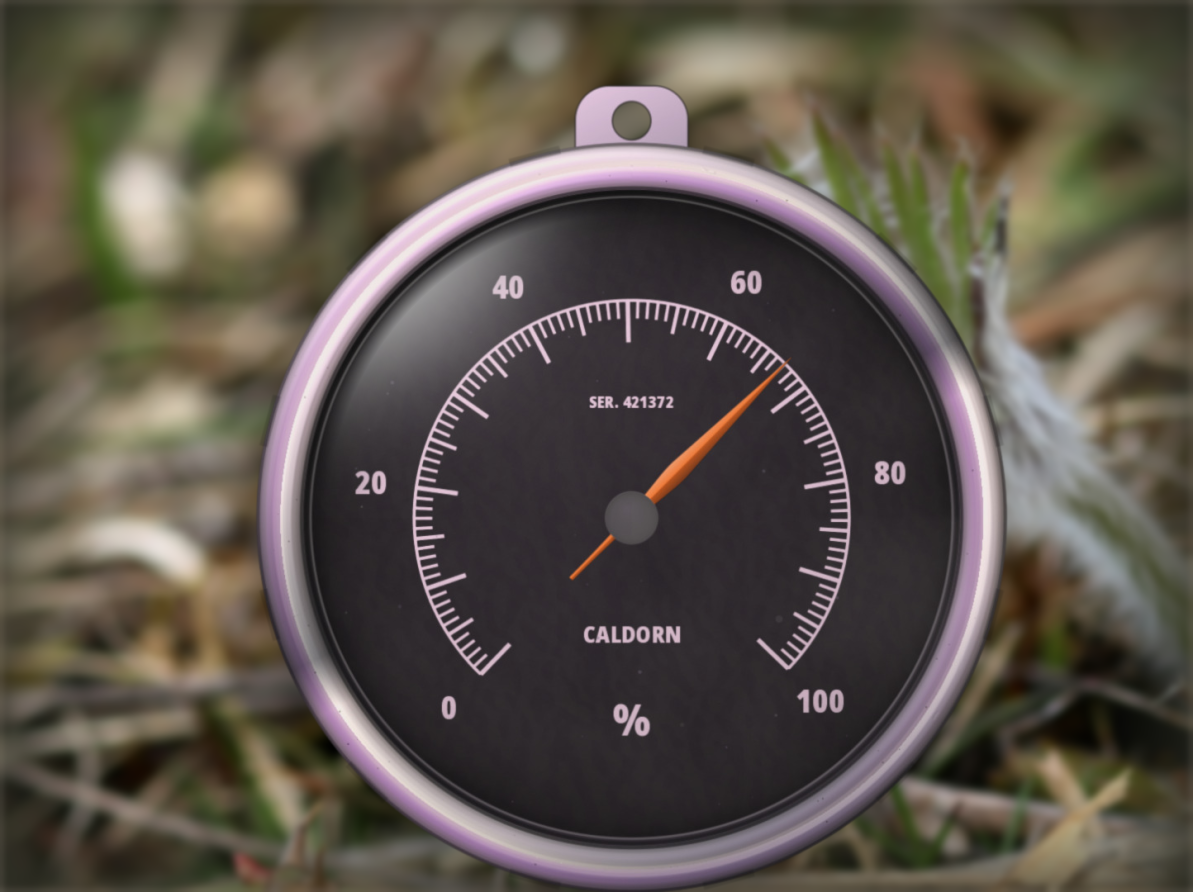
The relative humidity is 67 %
